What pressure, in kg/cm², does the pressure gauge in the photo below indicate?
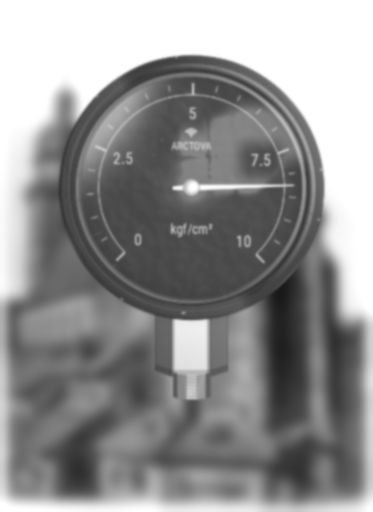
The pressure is 8.25 kg/cm²
